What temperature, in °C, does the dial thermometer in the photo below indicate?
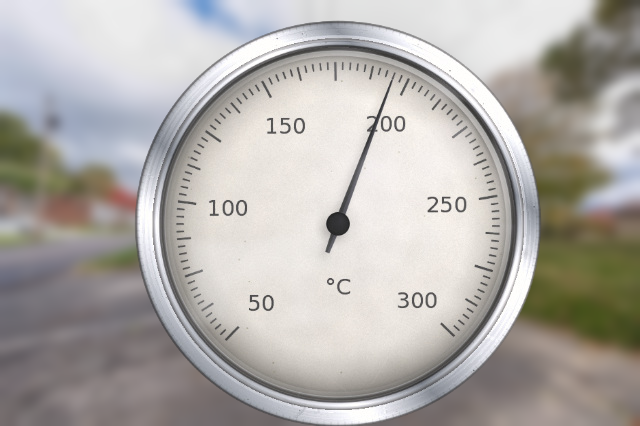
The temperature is 195 °C
